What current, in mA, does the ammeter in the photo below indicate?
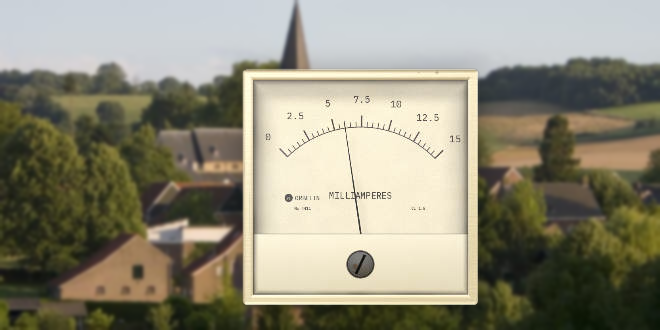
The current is 6 mA
